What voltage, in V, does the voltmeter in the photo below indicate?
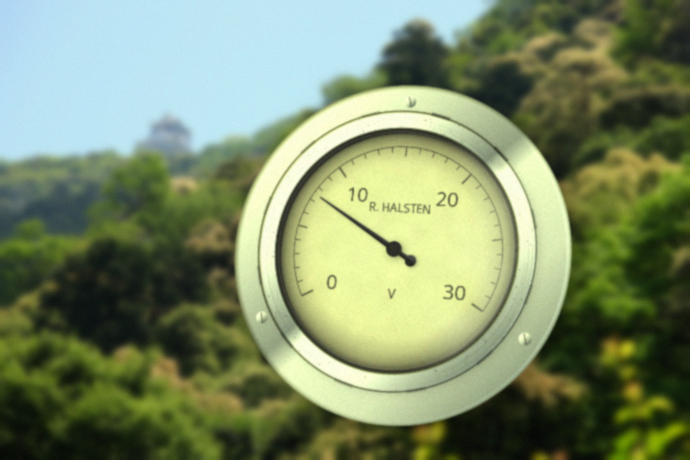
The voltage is 7.5 V
